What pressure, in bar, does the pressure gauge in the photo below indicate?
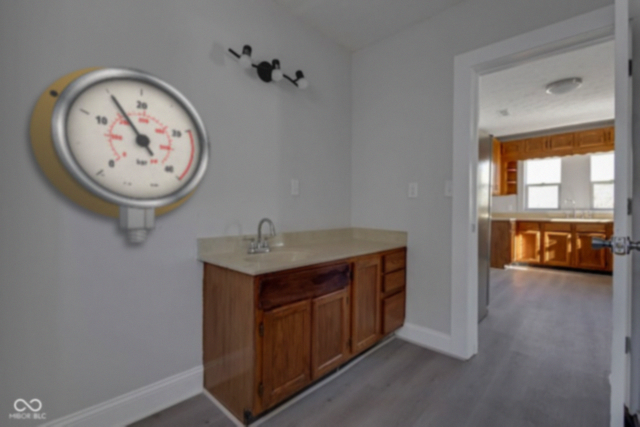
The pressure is 15 bar
